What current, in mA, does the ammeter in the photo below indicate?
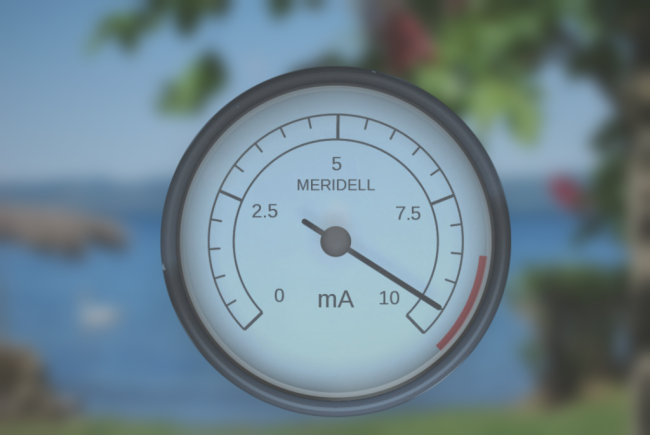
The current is 9.5 mA
